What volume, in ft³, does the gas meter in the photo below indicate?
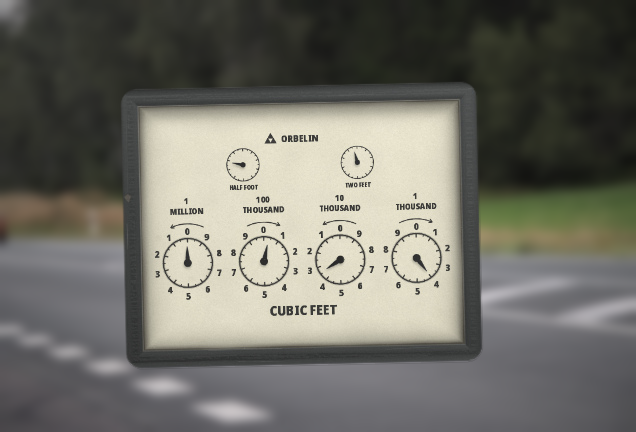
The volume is 3400 ft³
